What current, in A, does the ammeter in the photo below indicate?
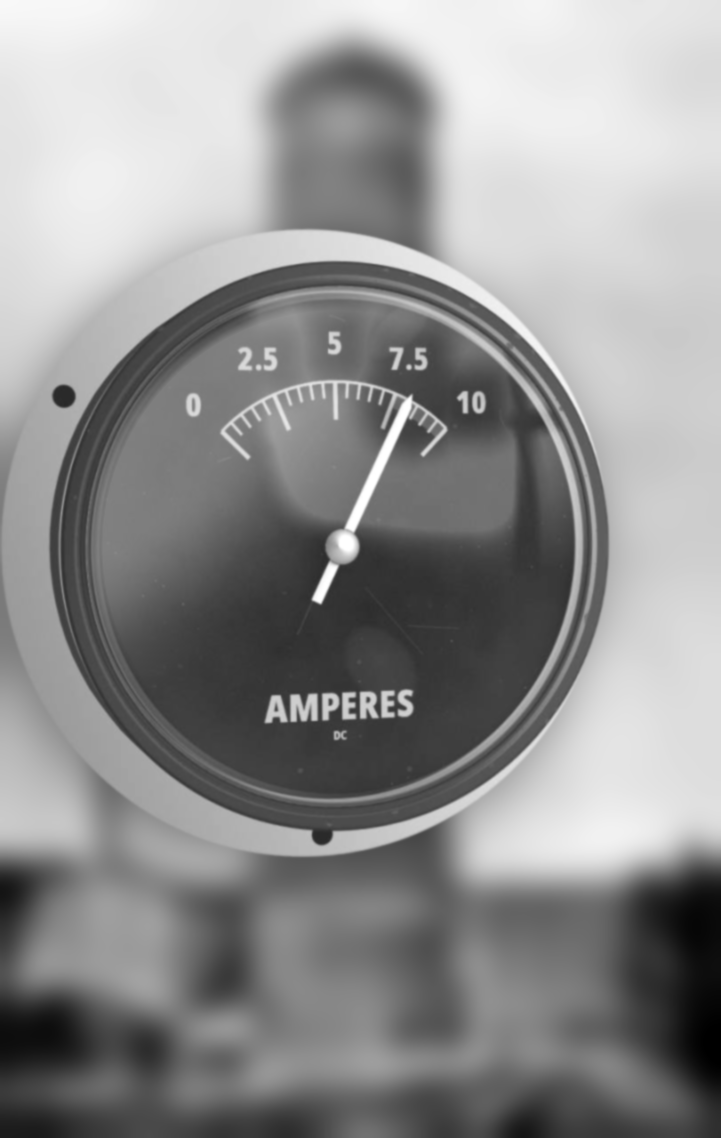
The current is 8 A
